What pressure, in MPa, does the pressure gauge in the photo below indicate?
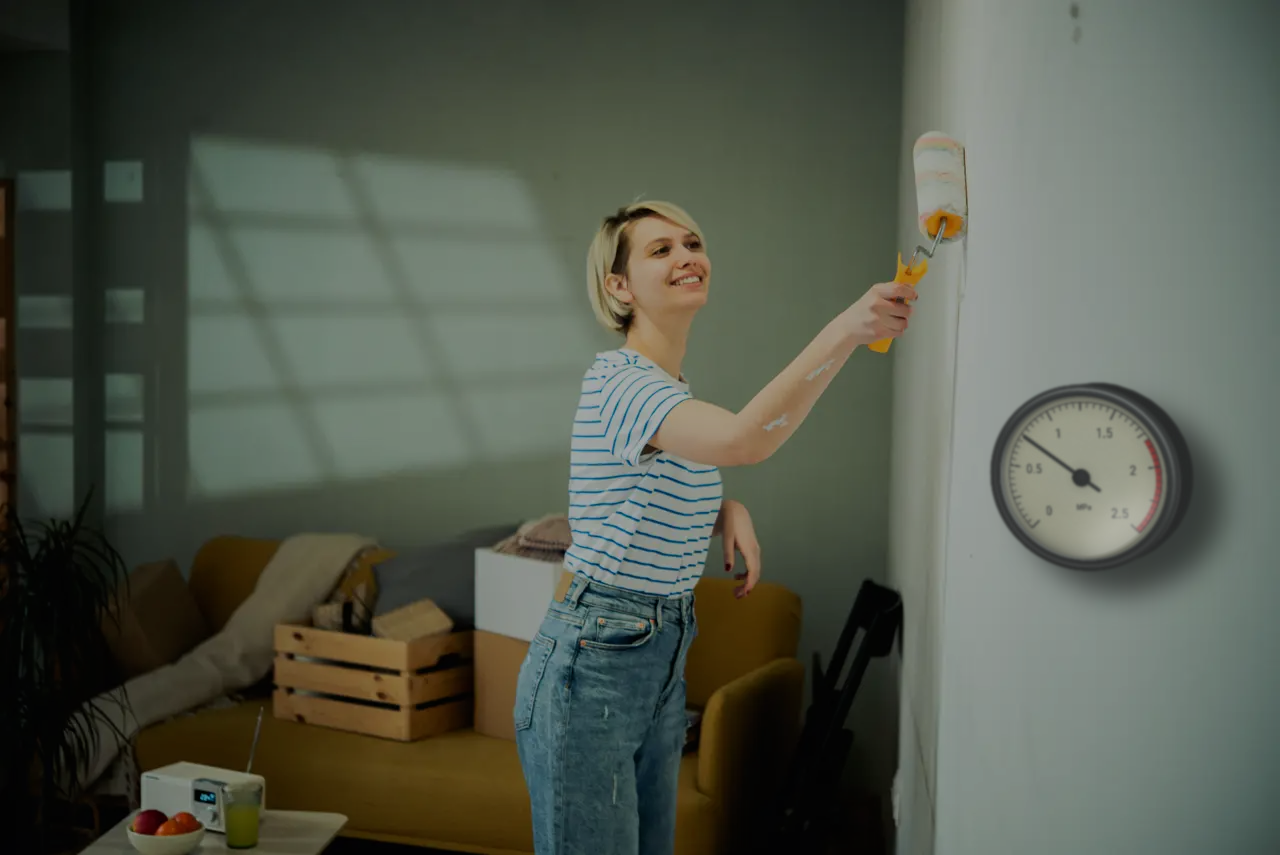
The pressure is 0.75 MPa
